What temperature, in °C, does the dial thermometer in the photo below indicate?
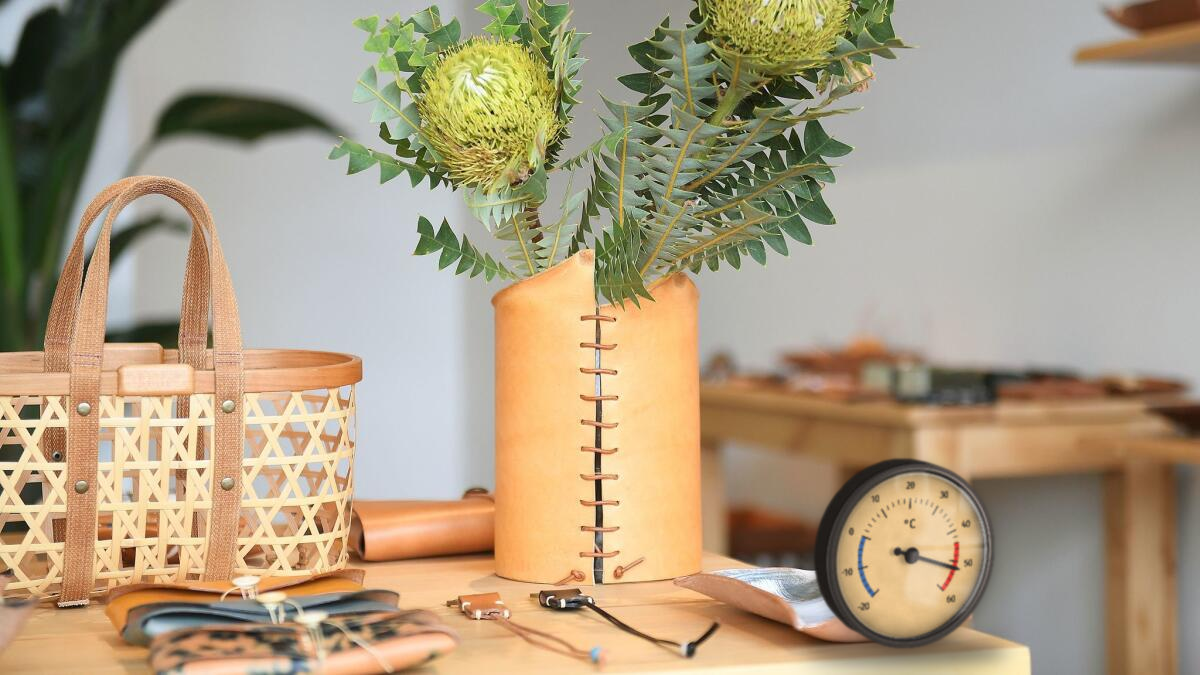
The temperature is 52 °C
